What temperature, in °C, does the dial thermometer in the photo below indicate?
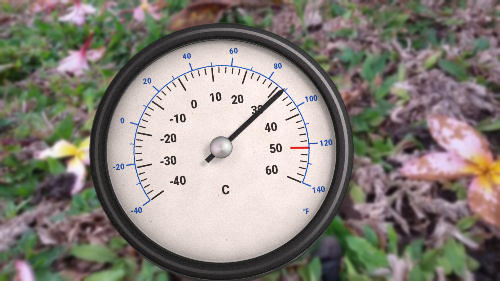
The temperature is 32 °C
